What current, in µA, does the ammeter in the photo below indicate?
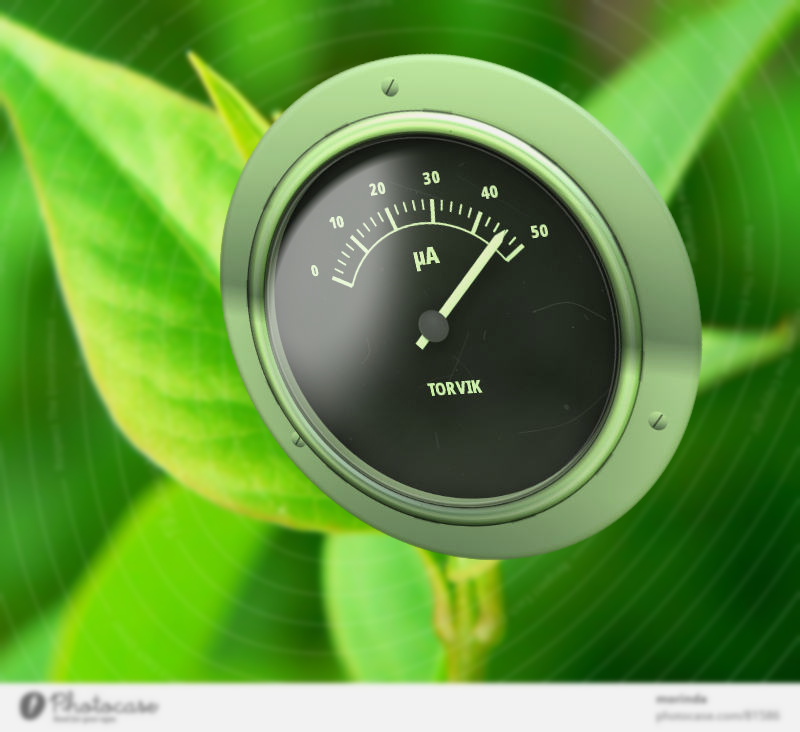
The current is 46 µA
